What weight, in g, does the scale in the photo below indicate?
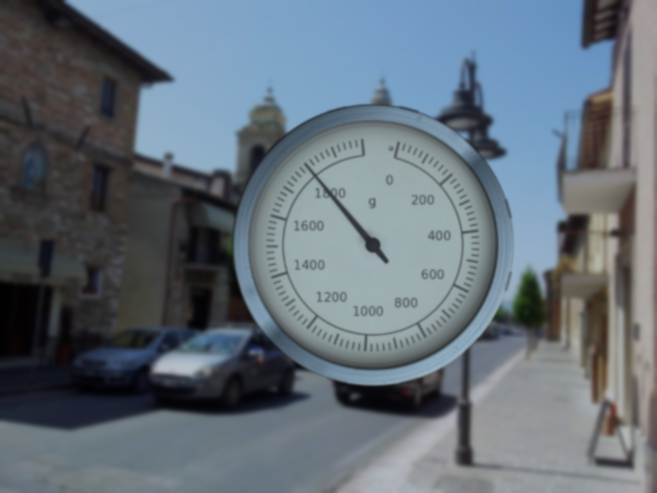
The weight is 1800 g
